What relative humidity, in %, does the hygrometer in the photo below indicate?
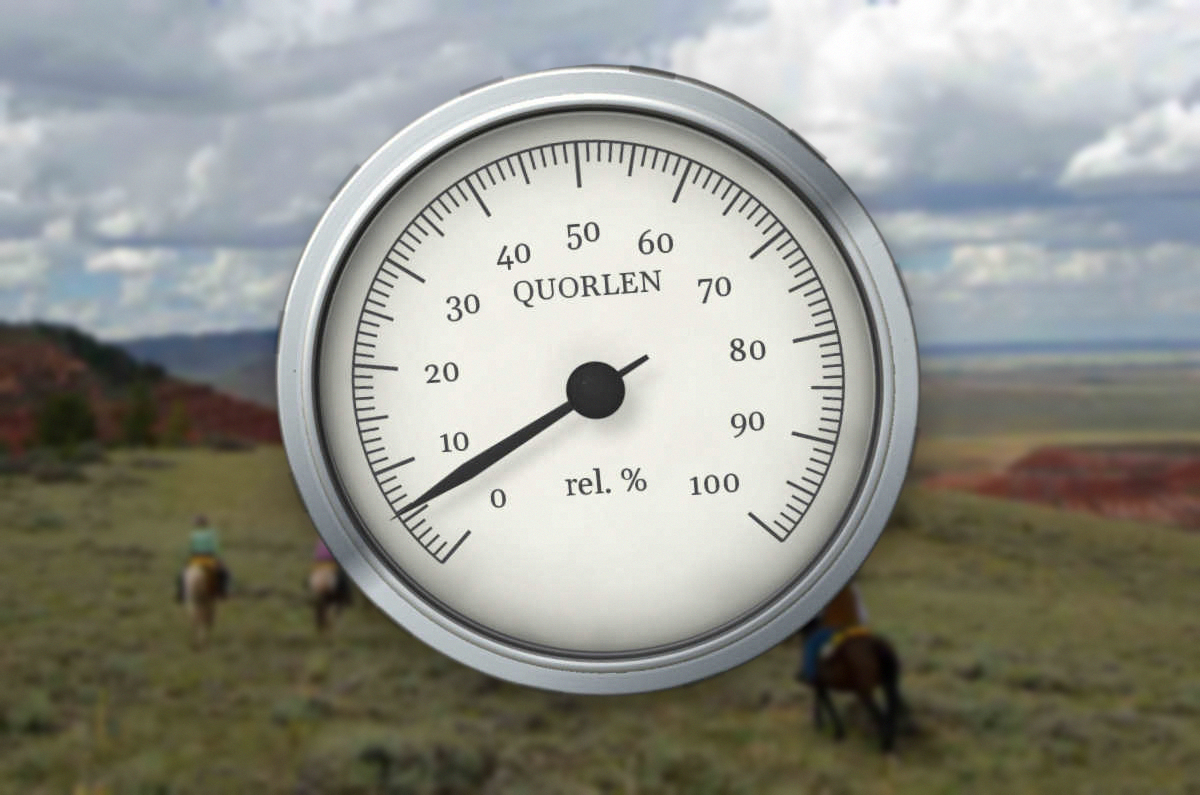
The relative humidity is 6 %
